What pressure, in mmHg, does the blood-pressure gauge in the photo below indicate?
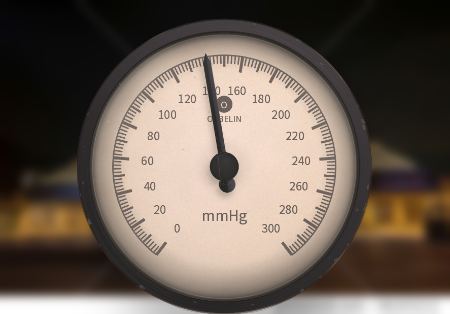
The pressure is 140 mmHg
